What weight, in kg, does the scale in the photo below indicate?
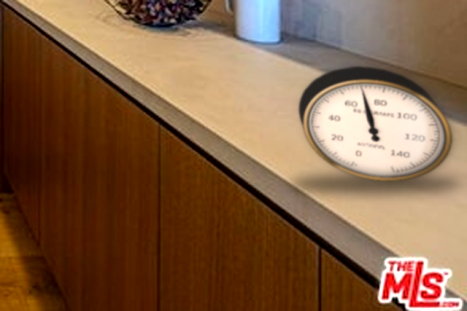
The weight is 70 kg
